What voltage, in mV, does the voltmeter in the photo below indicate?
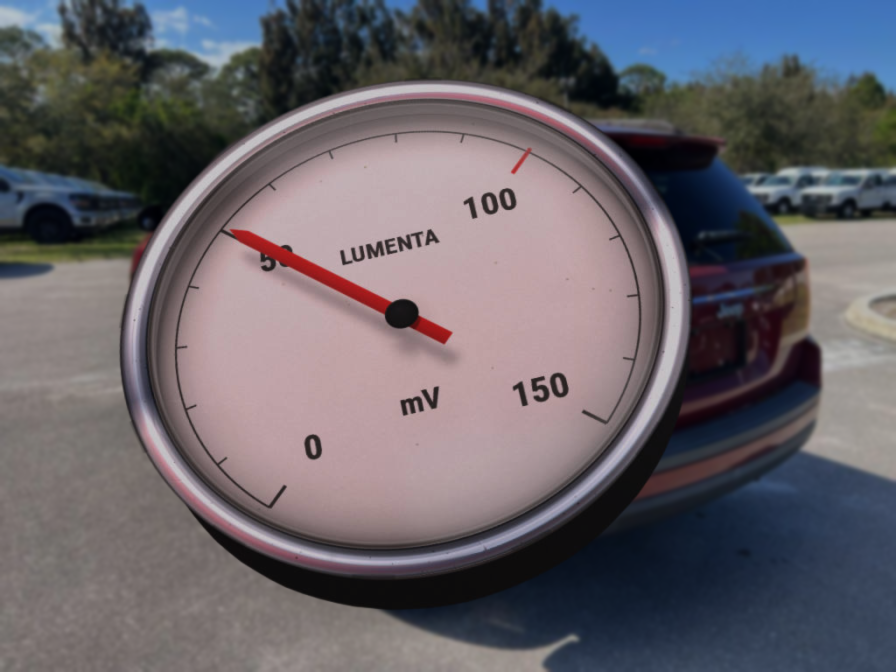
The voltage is 50 mV
